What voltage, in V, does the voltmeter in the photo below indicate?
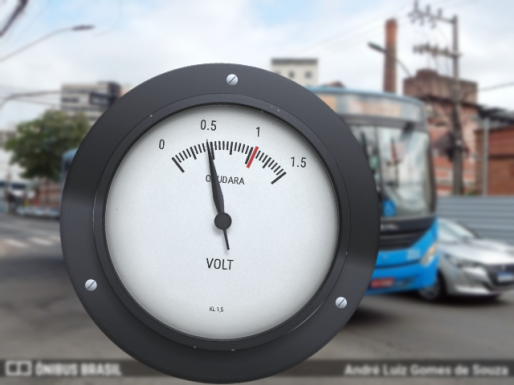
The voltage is 0.45 V
